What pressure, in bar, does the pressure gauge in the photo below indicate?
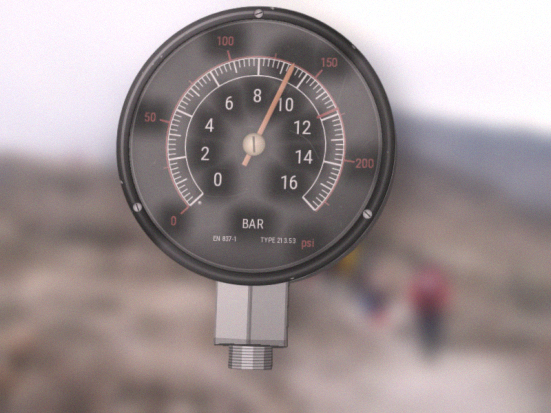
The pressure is 9.4 bar
